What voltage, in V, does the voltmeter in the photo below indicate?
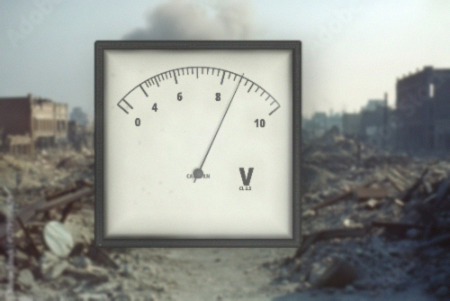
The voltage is 8.6 V
